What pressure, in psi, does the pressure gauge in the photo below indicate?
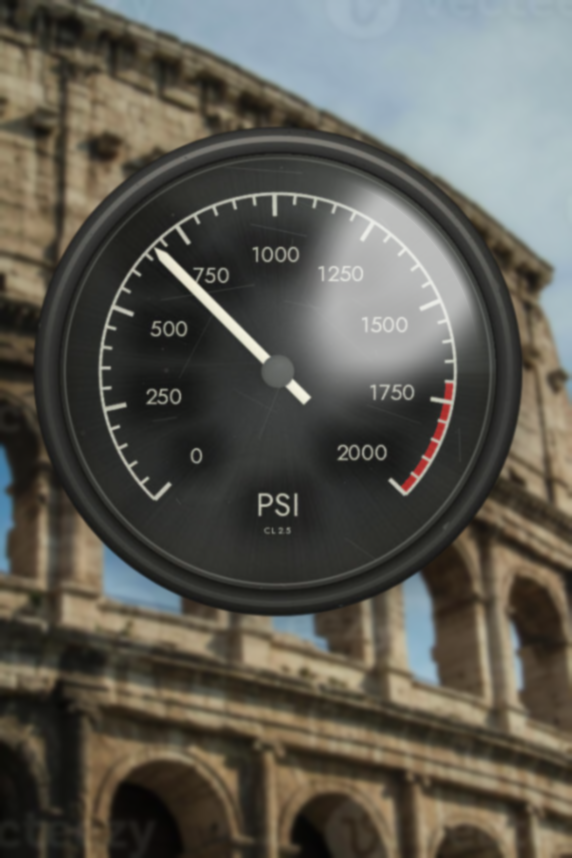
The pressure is 675 psi
